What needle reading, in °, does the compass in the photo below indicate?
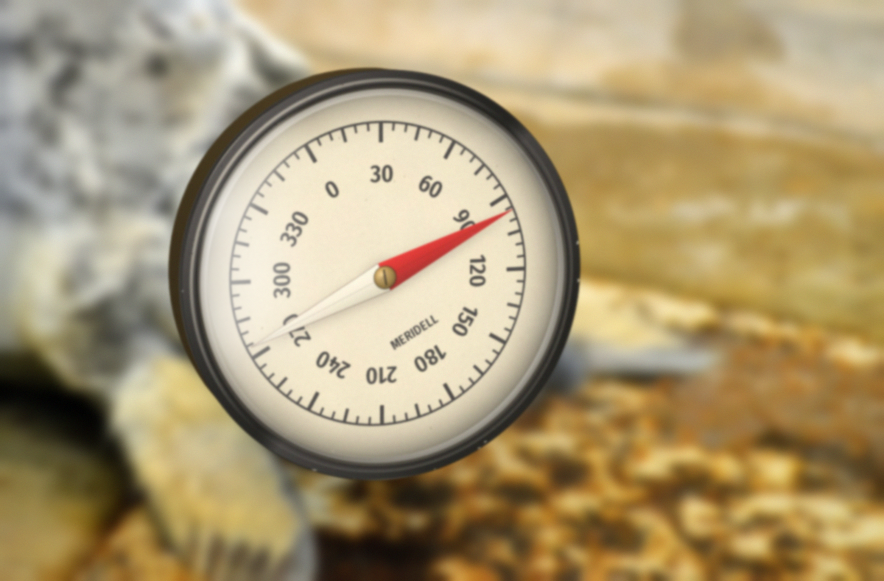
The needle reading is 95 °
